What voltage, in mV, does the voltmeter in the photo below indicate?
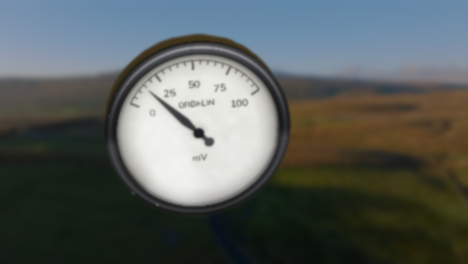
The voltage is 15 mV
